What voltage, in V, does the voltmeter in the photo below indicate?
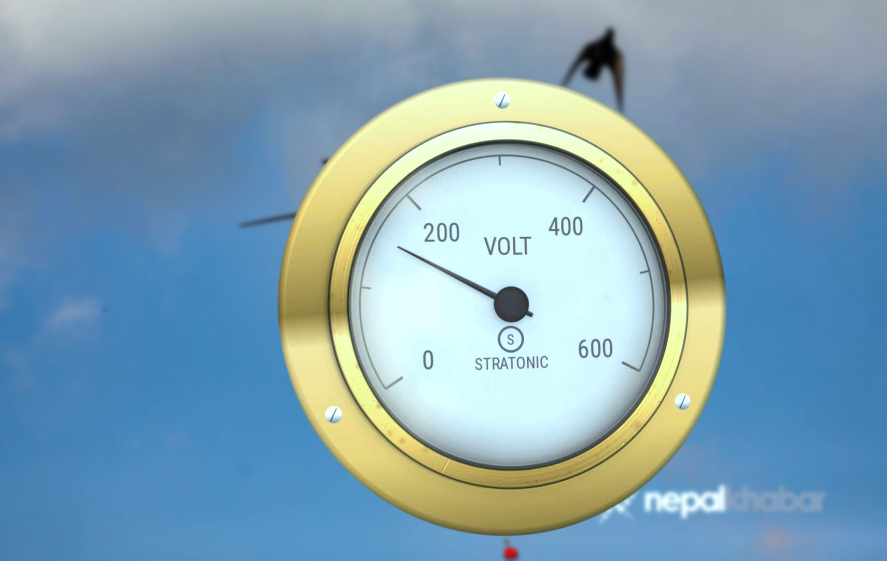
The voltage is 150 V
